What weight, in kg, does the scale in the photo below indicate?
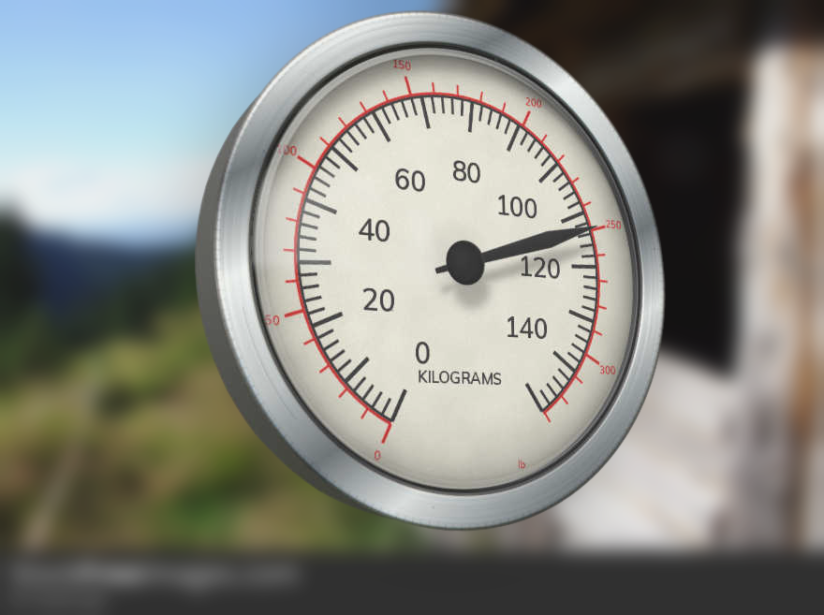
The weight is 113 kg
